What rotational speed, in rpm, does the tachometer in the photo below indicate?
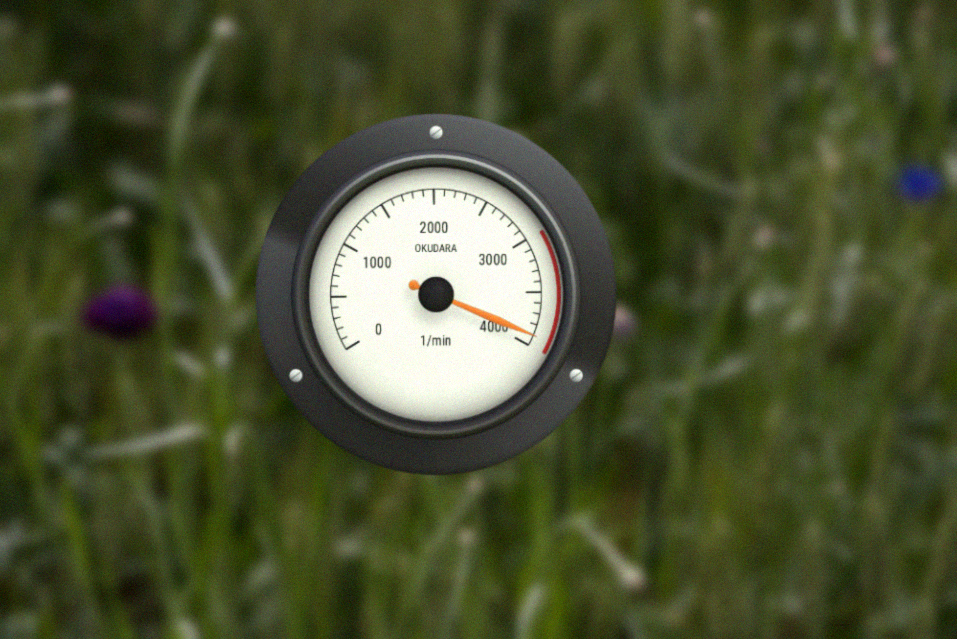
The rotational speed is 3900 rpm
